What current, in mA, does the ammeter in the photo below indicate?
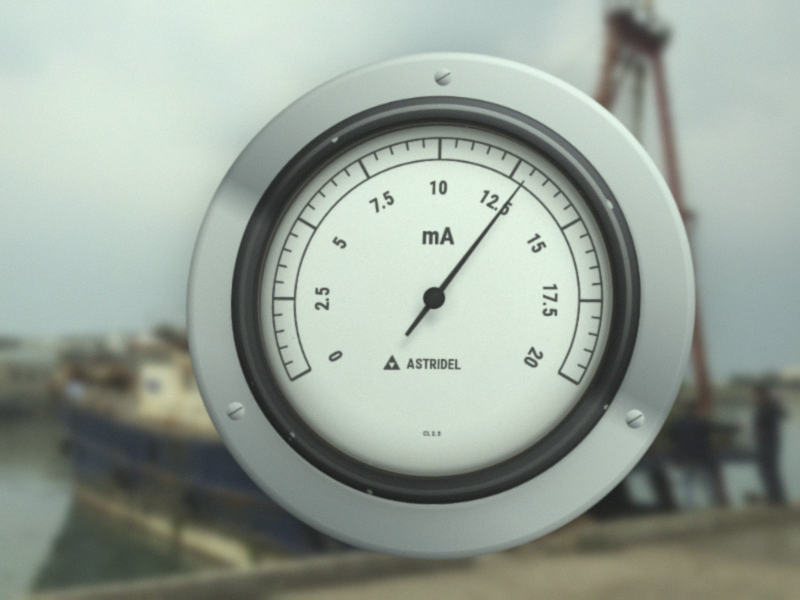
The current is 13 mA
